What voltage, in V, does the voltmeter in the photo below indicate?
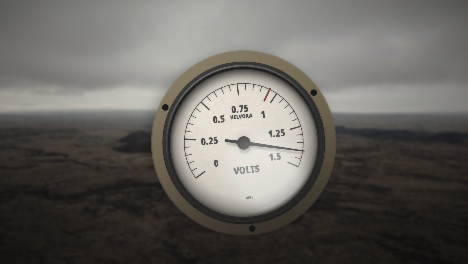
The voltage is 1.4 V
